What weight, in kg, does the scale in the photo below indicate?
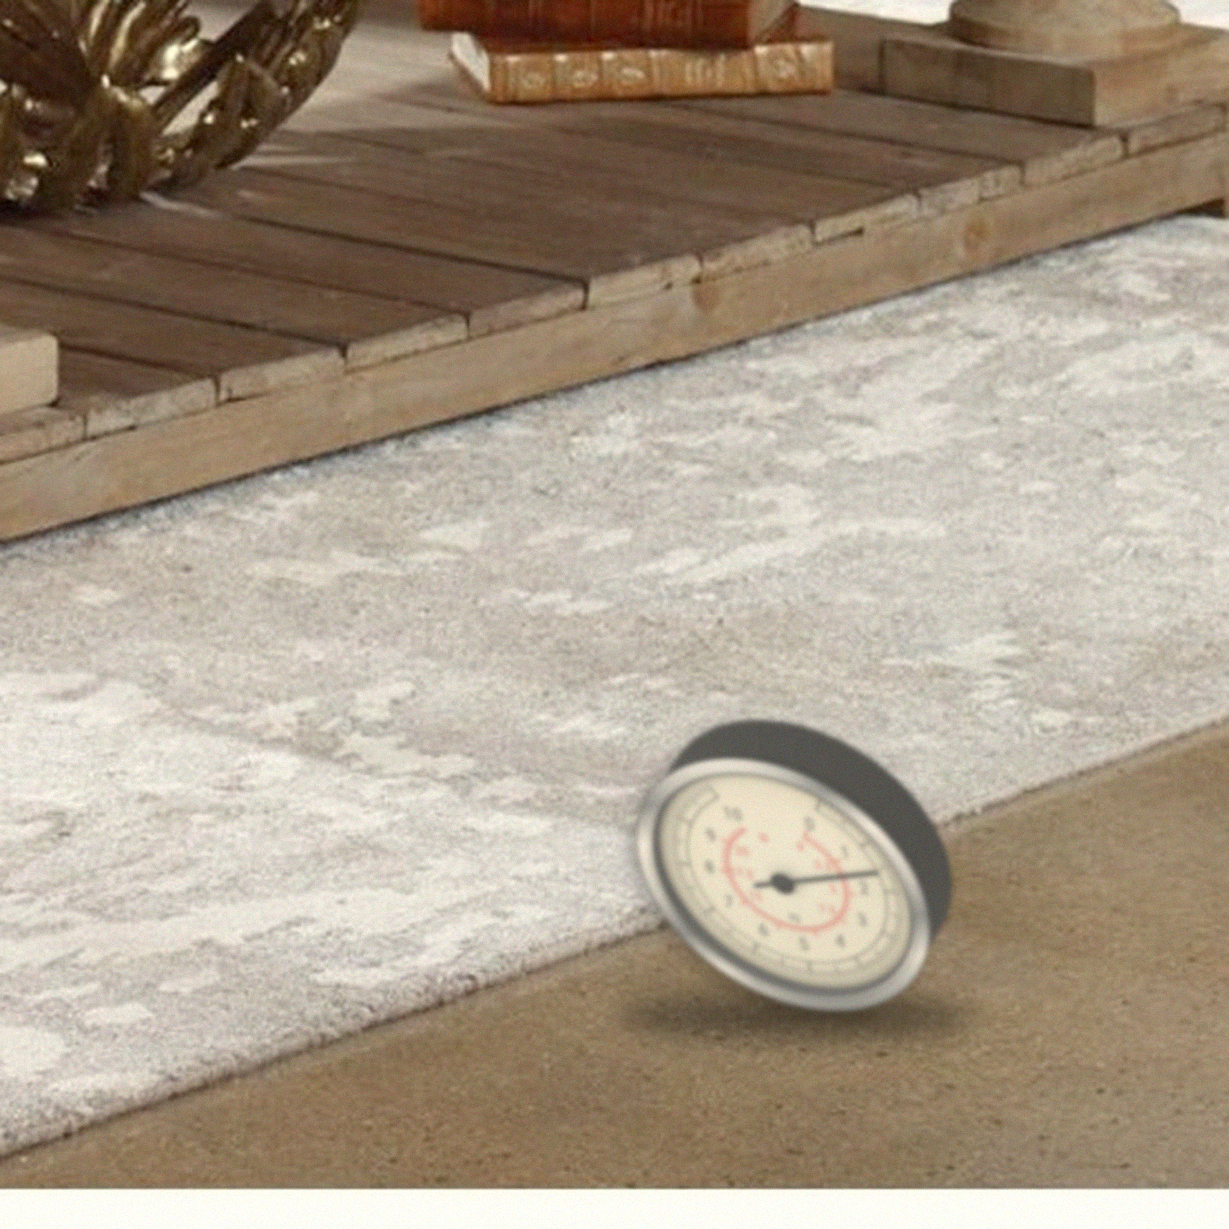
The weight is 1.5 kg
